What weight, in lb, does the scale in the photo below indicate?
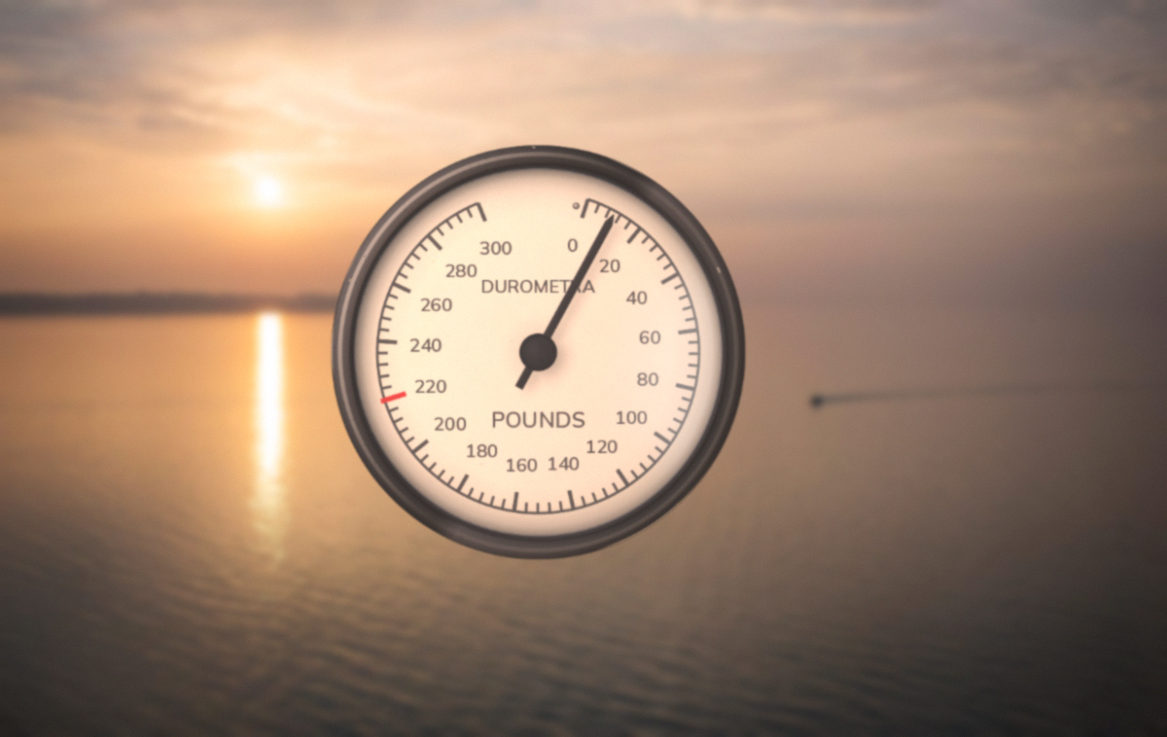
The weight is 10 lb
